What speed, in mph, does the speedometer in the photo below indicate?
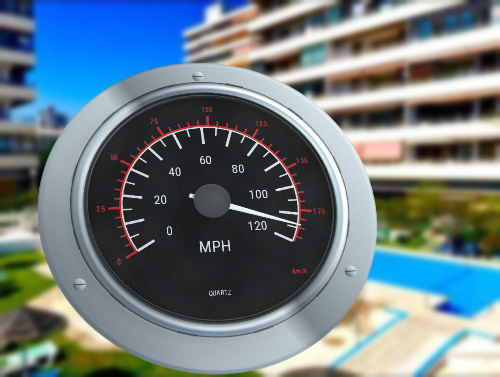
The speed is 115 mph
